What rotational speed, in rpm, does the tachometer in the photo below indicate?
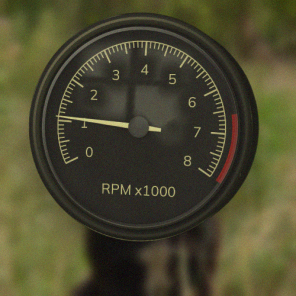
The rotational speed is 1100 rpm
